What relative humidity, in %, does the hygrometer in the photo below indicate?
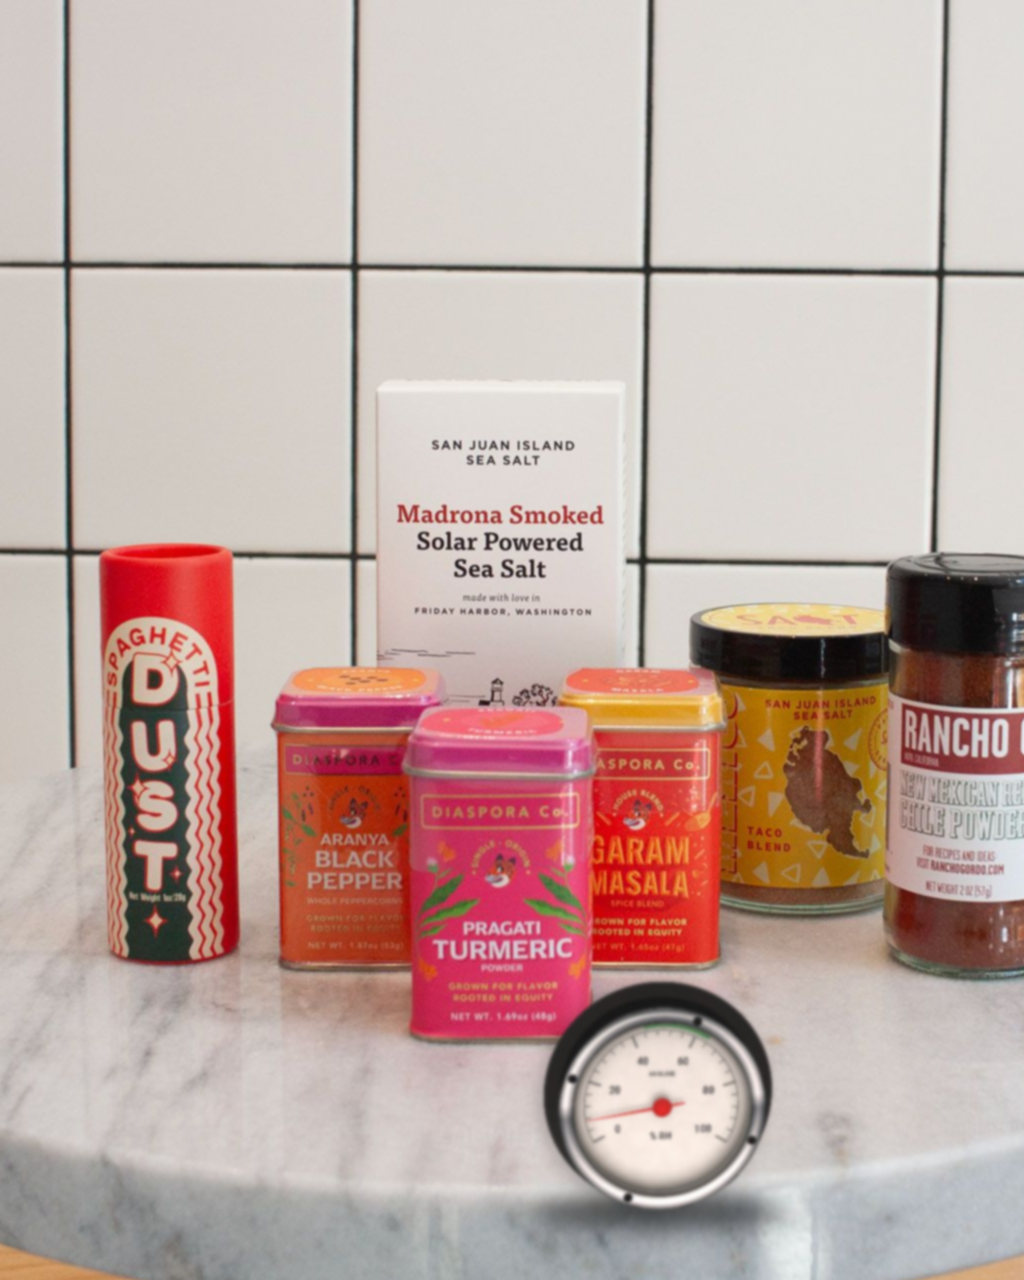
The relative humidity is 8 %
